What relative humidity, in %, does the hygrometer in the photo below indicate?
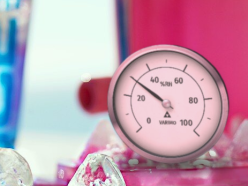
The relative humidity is 30 %
